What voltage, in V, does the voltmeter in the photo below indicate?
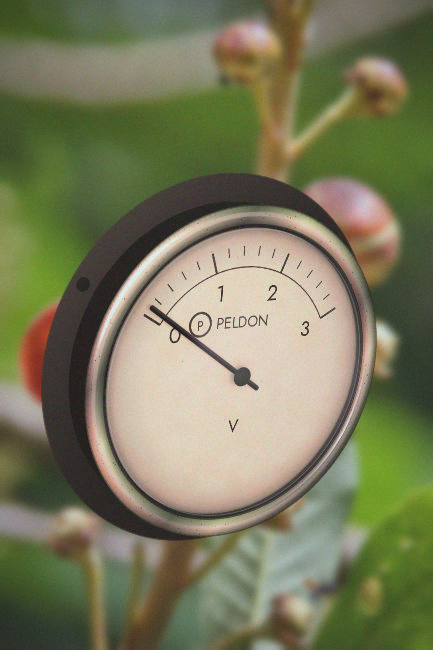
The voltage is 0.1 V
